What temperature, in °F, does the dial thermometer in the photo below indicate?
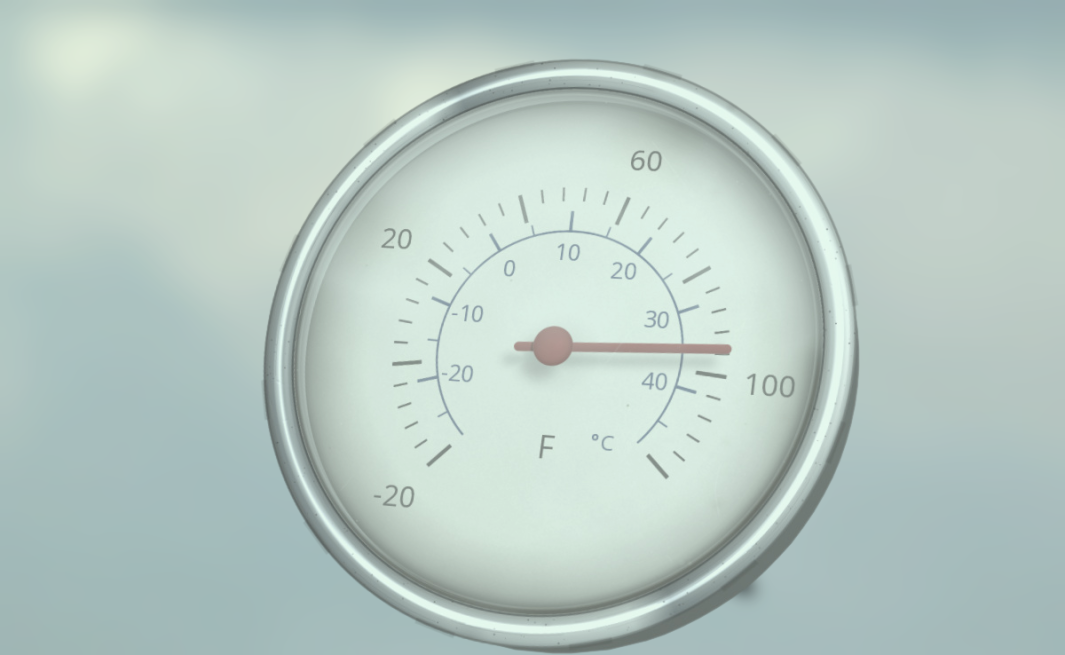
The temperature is 96 °F
